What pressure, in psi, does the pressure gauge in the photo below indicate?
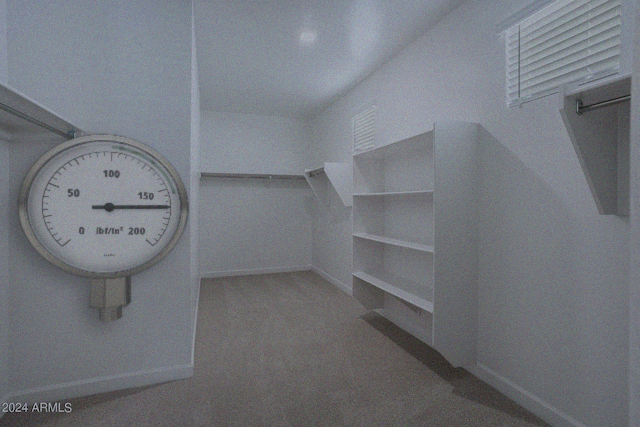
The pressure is 165 psi
